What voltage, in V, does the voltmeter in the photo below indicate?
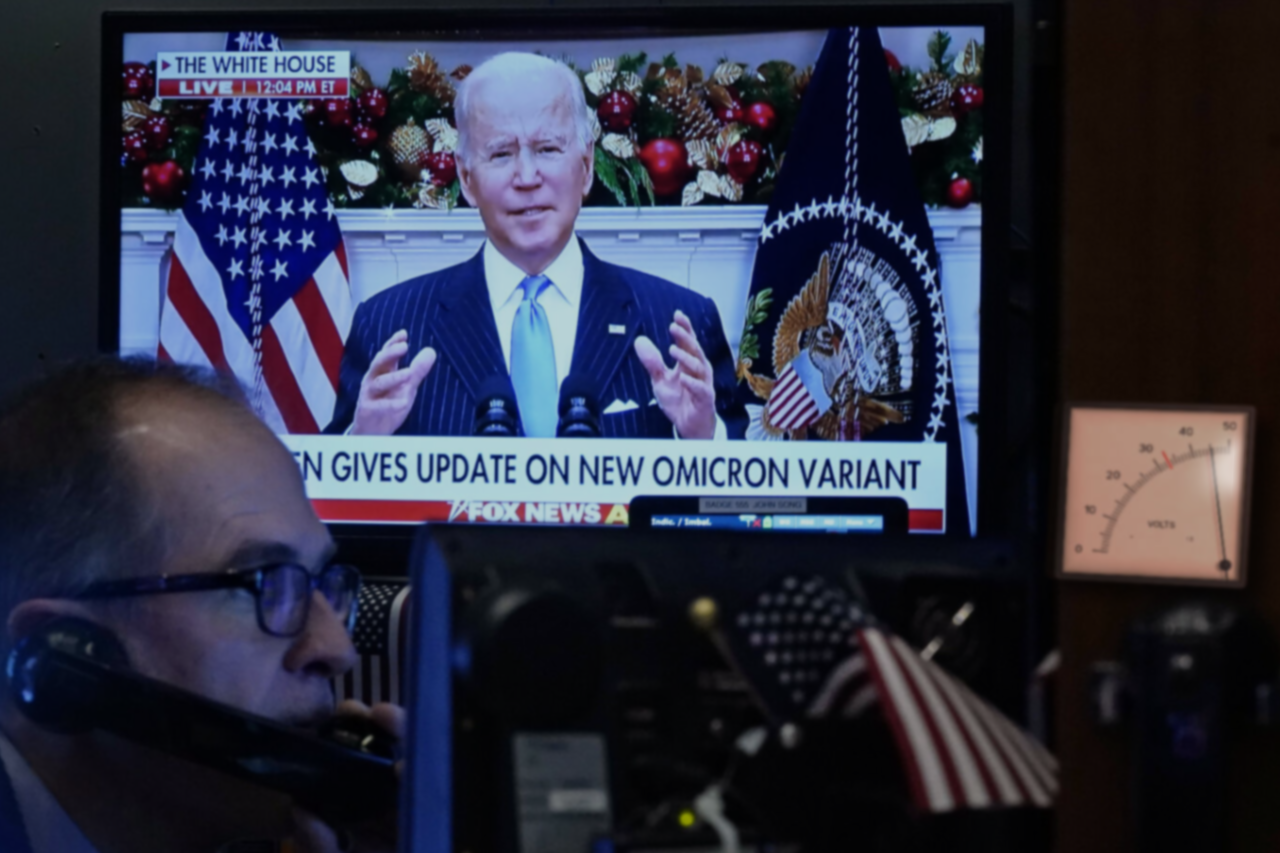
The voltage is 45 V
